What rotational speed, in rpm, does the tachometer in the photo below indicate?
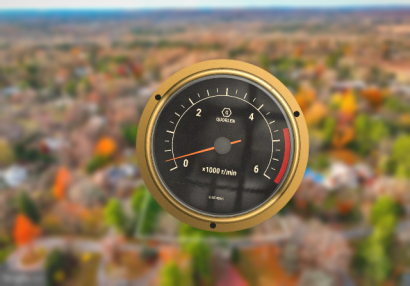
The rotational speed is 250 rpm
